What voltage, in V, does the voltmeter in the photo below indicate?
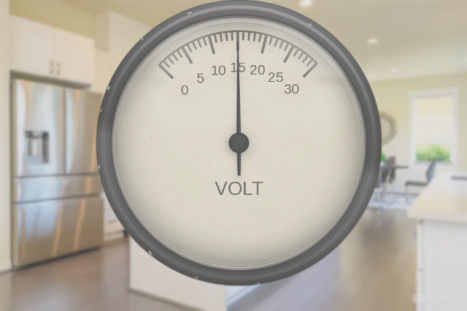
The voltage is 15 V
